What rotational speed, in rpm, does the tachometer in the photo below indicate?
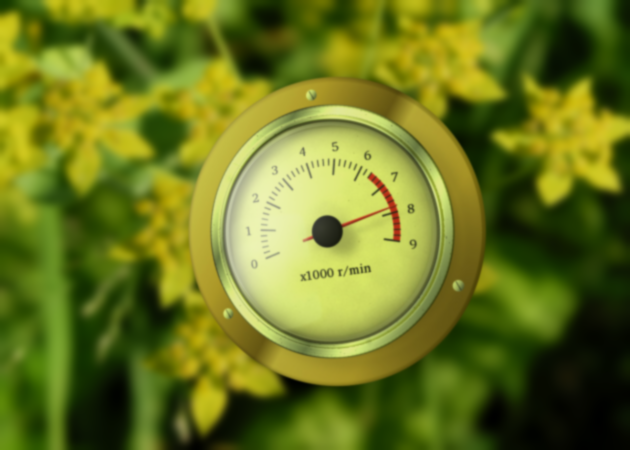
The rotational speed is 7800 rpm
